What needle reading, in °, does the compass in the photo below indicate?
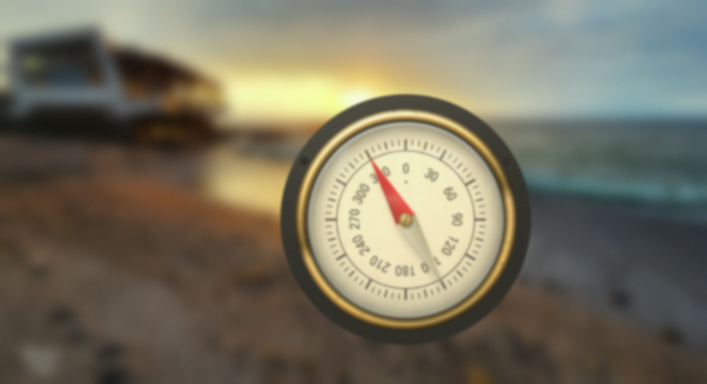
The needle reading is 330 °
